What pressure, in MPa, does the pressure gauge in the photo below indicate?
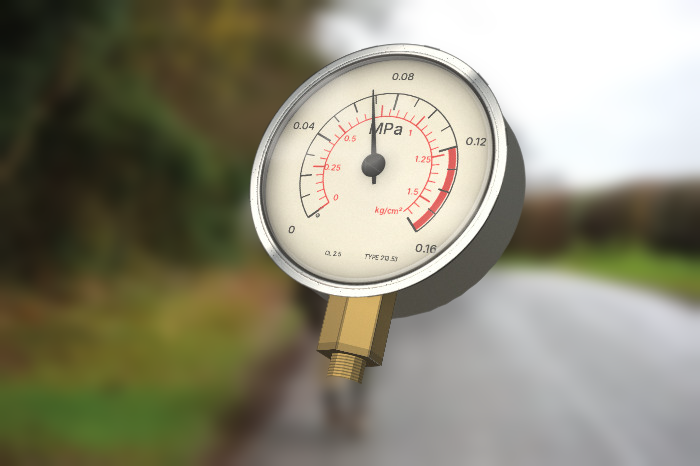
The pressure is 0.07 MPa
